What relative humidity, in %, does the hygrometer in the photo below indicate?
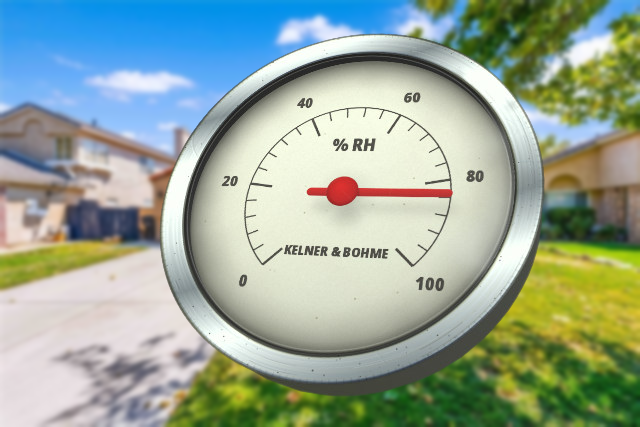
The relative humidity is 84 %
